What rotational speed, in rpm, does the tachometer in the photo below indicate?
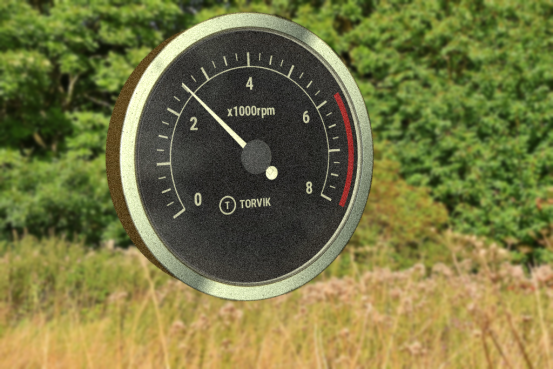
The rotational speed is 2500 rpm
